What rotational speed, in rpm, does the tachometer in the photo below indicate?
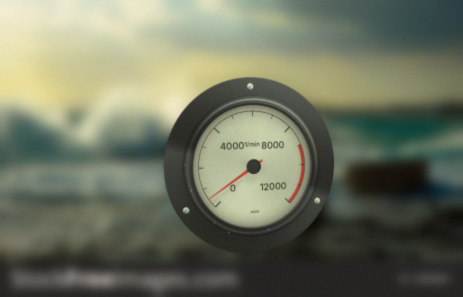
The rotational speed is 500 rpm
